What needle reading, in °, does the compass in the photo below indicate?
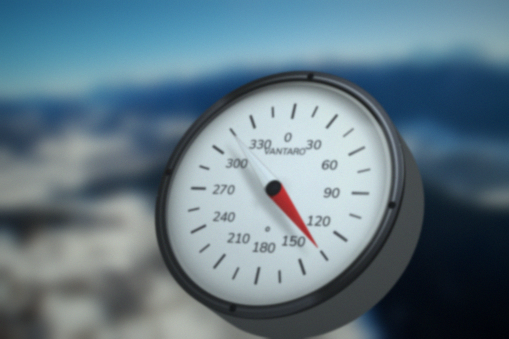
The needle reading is 135 °
